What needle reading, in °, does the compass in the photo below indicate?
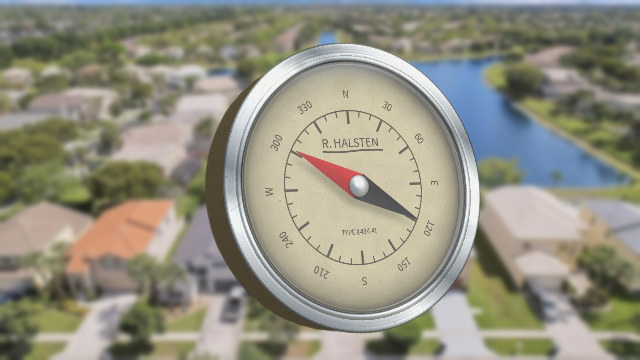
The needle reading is 300 °
